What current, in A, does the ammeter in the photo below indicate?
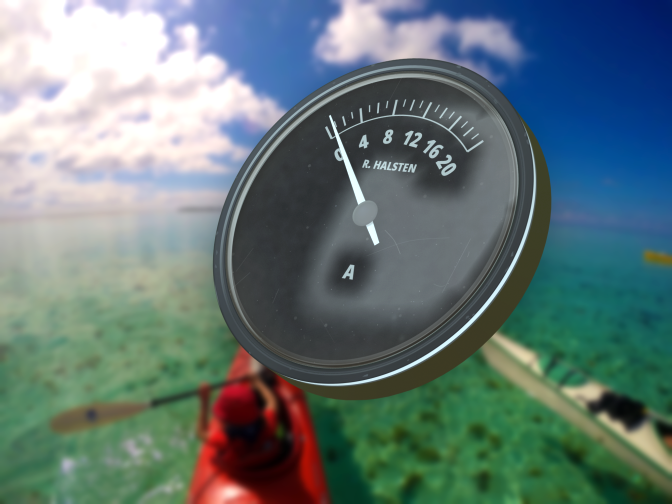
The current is 1 A
